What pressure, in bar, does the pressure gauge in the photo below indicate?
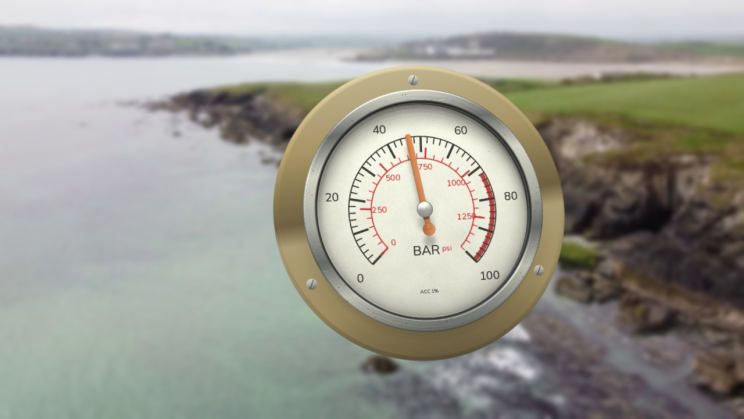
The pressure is 46 bar
